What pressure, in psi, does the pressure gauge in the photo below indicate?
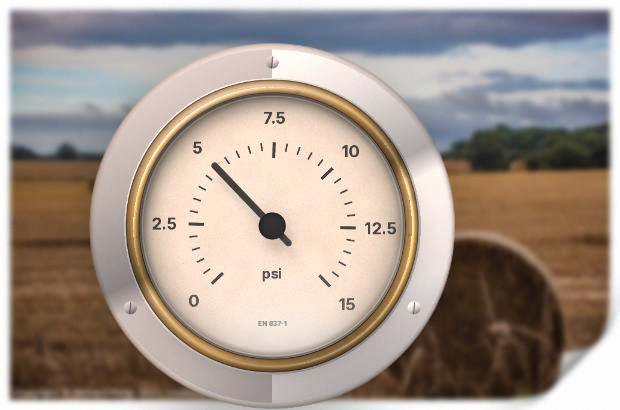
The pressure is 5 psi
